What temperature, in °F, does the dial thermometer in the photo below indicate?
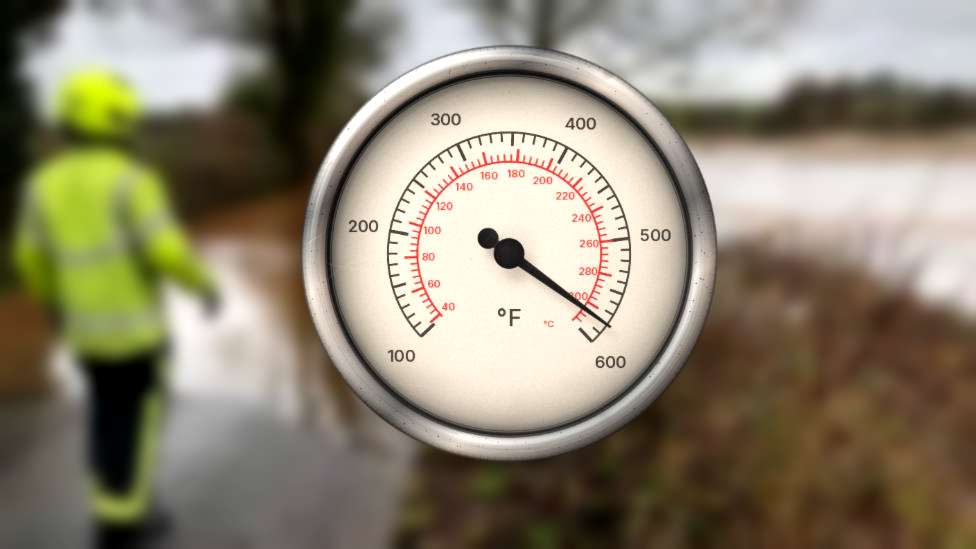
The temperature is 580 °F
